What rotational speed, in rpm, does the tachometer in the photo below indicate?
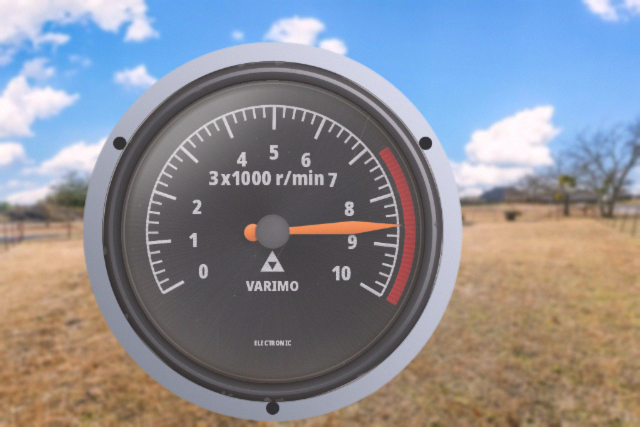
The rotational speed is 8600 rpm
